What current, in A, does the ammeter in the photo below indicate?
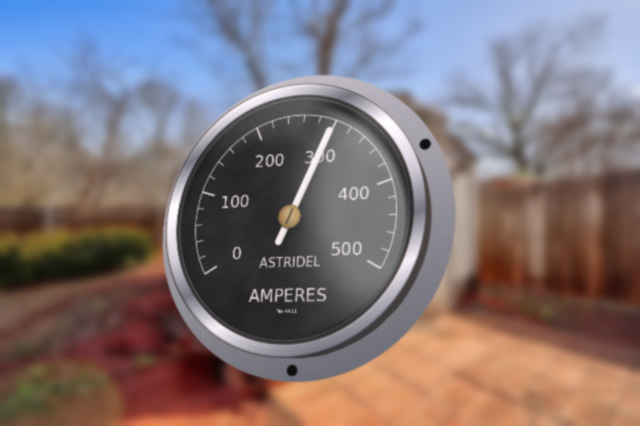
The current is 300 A
